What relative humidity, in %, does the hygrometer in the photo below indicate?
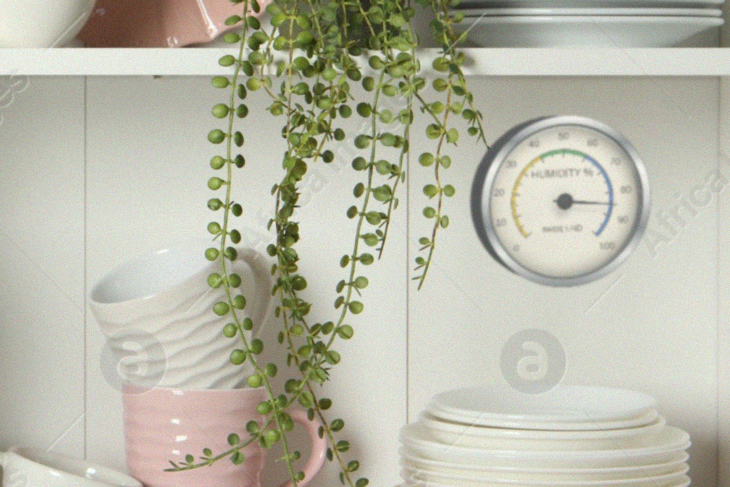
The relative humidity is 85 %
